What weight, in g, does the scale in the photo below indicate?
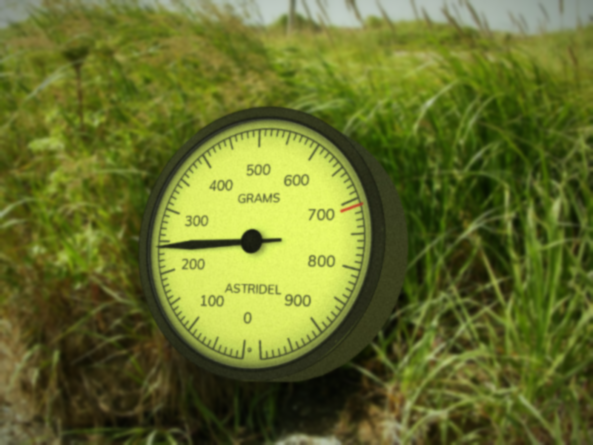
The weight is 240 g
